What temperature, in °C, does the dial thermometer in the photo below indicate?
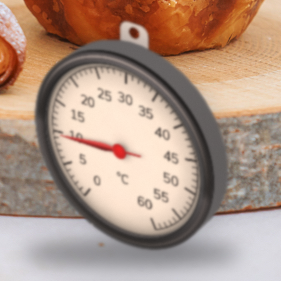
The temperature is 10 °C
